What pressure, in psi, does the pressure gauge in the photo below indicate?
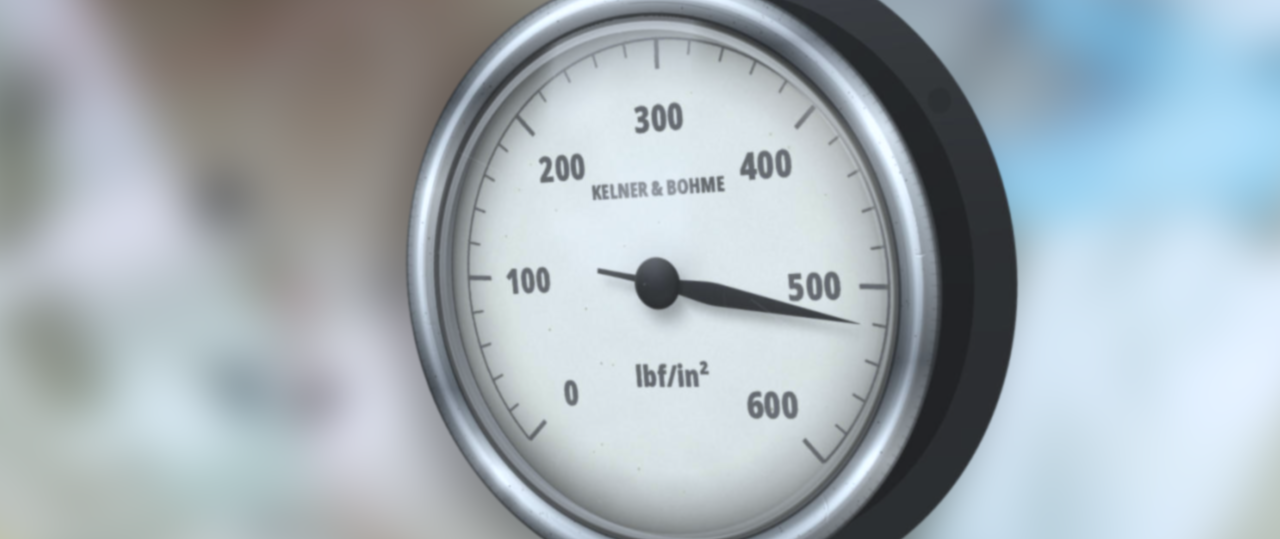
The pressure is 520 psi
